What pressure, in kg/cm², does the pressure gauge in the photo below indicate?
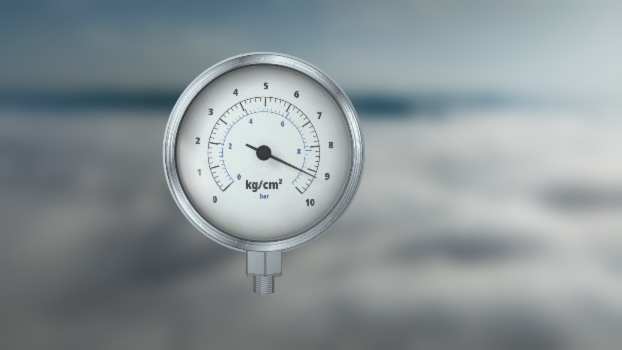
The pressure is 9.2 kg/cm²
